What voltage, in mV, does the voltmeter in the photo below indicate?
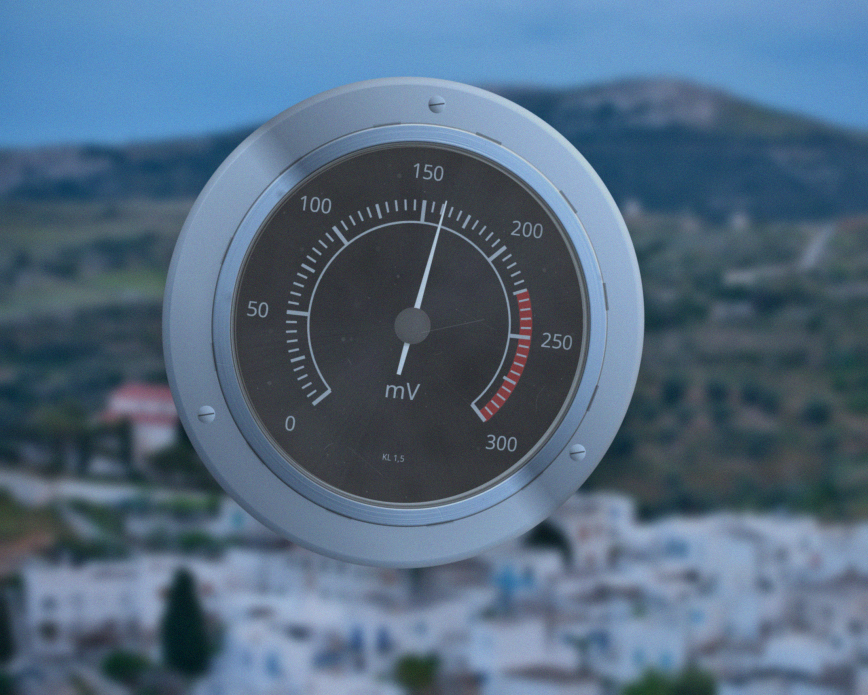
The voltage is 160 mV
